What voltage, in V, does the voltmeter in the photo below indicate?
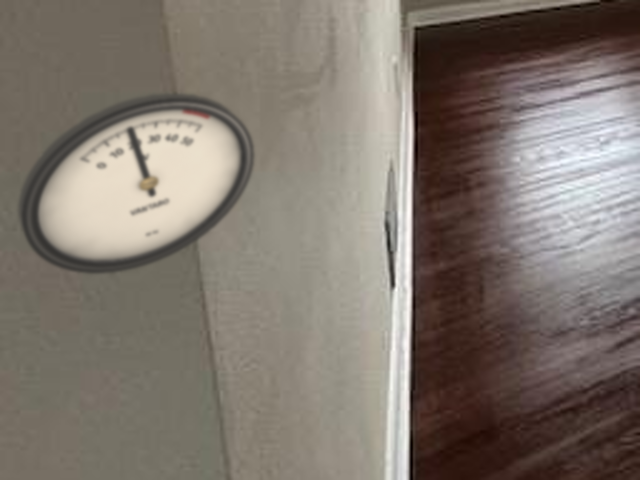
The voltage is 20 V
